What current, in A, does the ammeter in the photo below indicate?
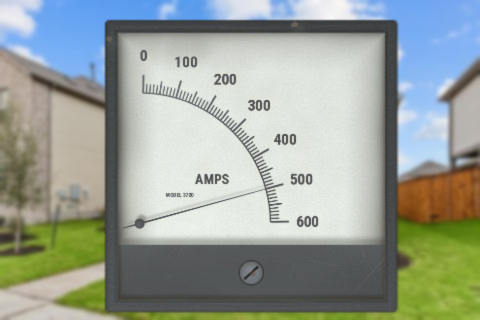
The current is 500 A
